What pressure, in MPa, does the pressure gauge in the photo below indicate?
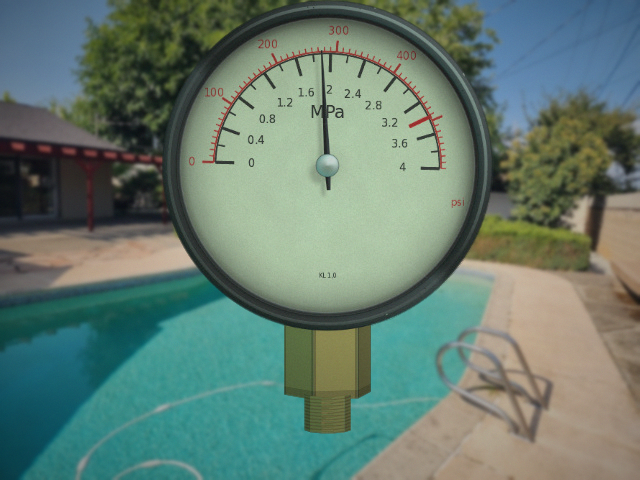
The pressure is 1.9 MPa
